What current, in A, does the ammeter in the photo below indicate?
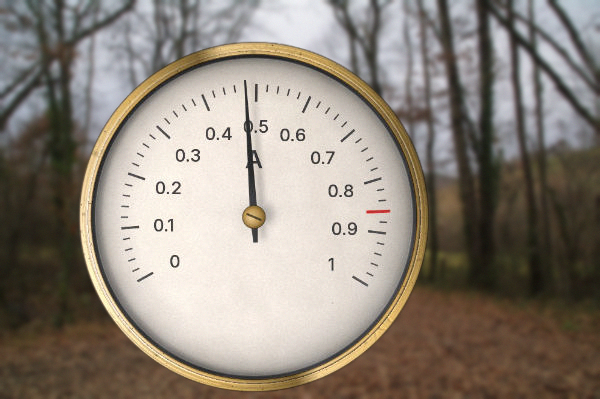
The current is 0.48 A
